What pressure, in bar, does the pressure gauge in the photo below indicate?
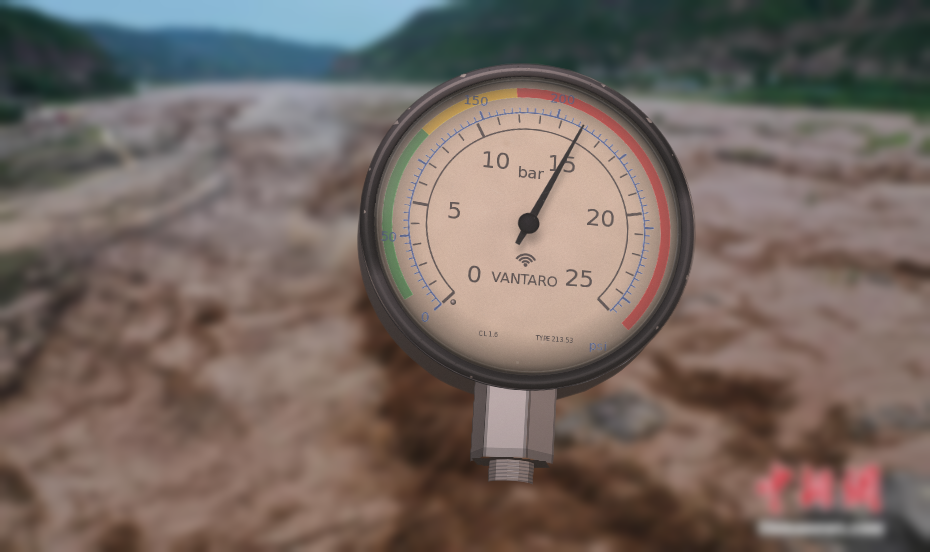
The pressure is 15 bar
